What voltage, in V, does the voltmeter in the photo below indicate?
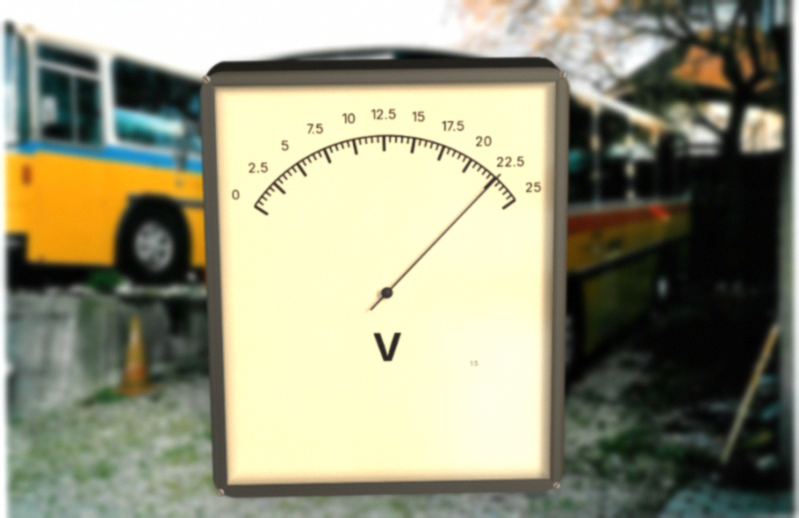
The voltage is 22.5 V
